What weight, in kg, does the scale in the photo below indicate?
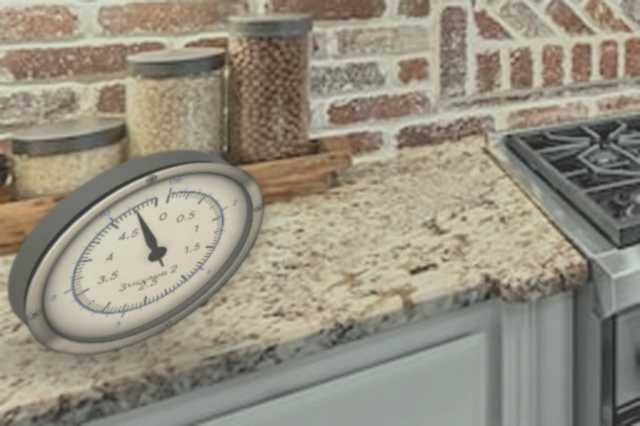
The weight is 4.75 kg
